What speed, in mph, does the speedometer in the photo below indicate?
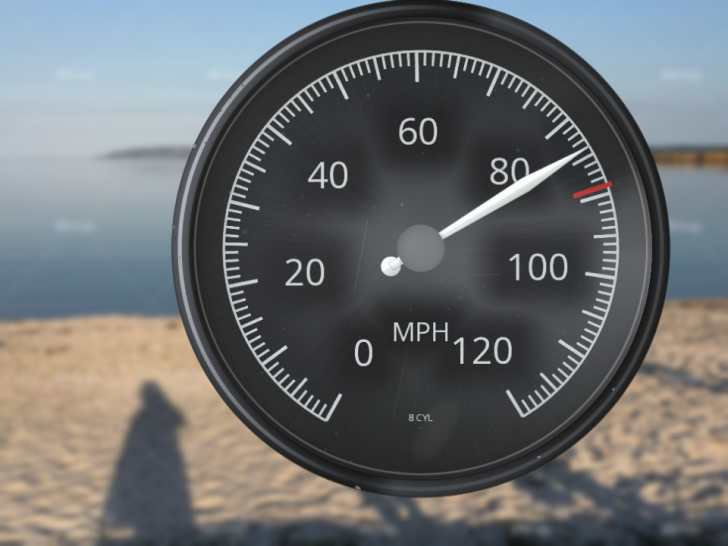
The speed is 84 mph
